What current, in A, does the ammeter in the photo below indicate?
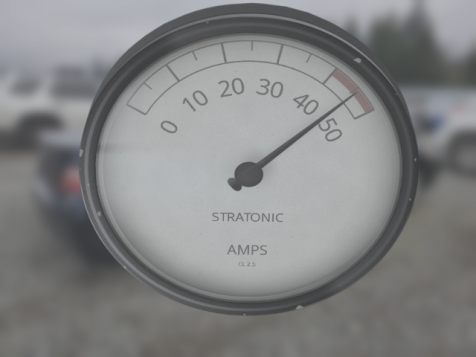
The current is 45 A
